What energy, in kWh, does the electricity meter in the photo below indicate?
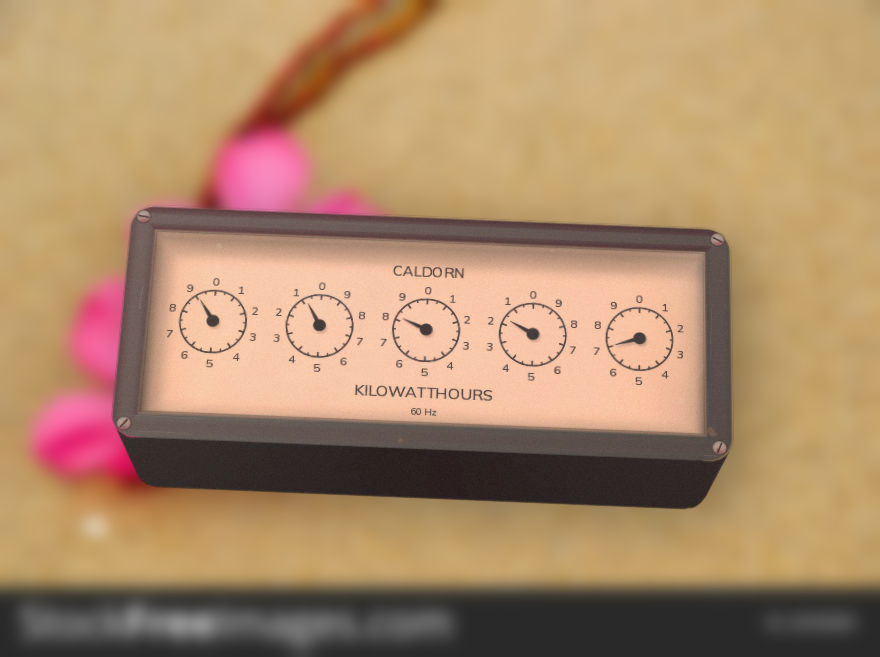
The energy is 90817 kWh
